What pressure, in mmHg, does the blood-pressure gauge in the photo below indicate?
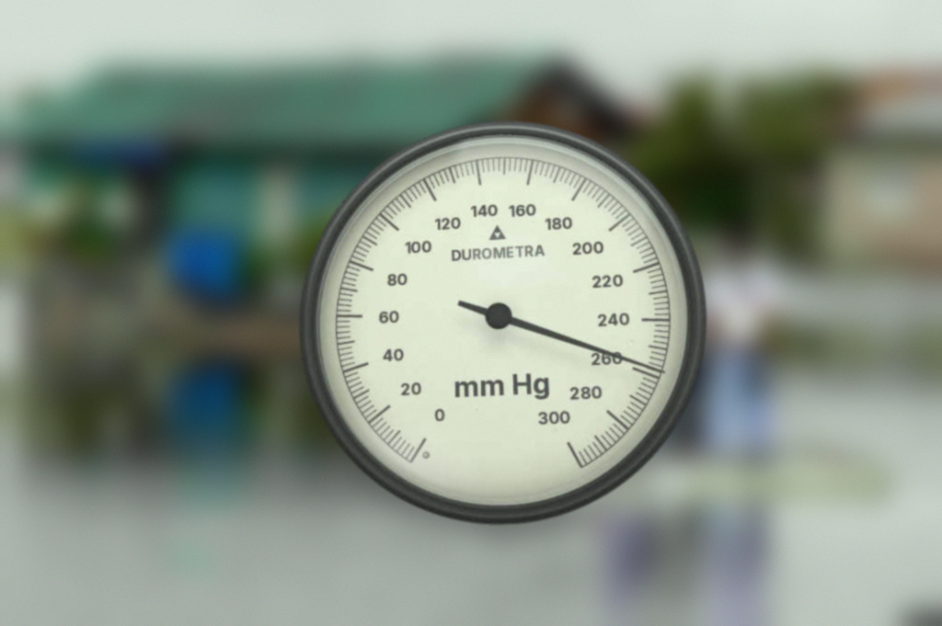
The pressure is 258 mmHg
